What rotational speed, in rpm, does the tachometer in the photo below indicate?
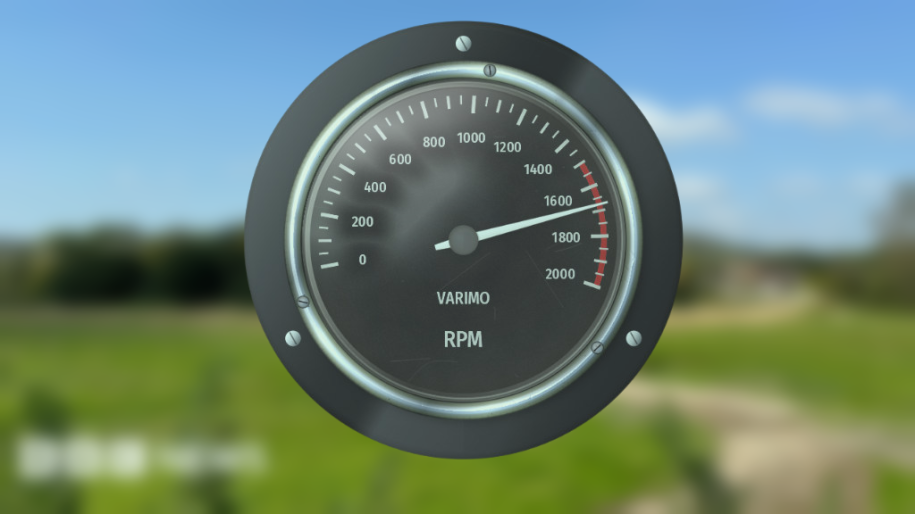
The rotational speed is 1675 rpm
